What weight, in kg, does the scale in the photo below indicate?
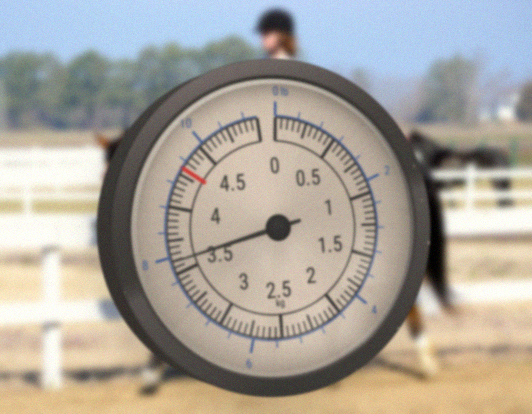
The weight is 3.6 kg
